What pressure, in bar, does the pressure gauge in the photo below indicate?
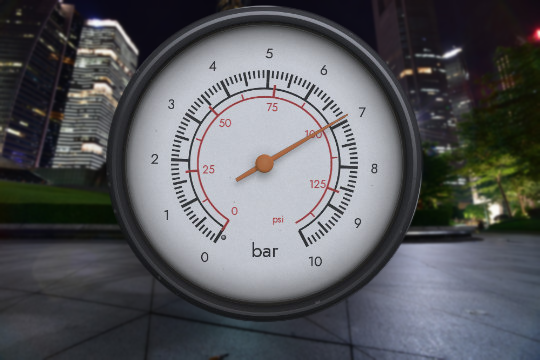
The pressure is 6.9 bar
